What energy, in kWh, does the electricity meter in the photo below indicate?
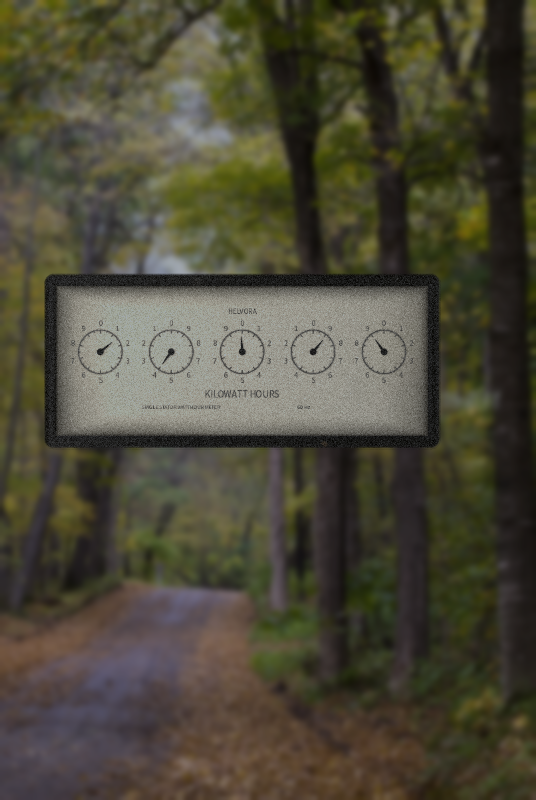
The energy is 13989 kWh
